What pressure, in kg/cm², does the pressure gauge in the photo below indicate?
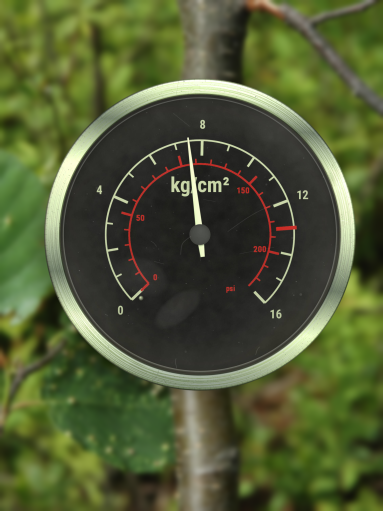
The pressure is 7.5 kg/cm²
